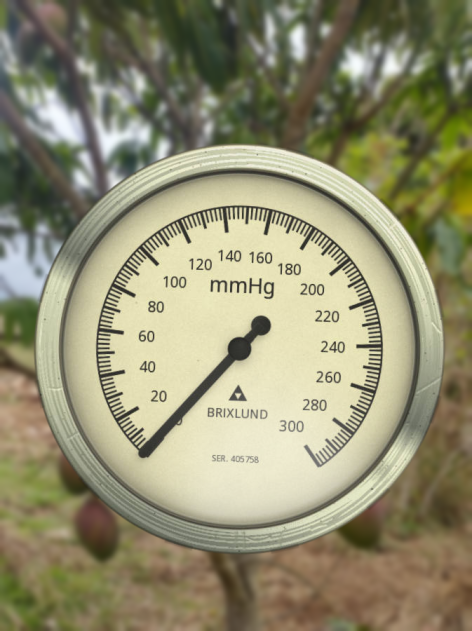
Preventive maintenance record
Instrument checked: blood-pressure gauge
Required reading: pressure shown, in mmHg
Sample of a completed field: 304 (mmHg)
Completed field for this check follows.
2 (mmHg)
